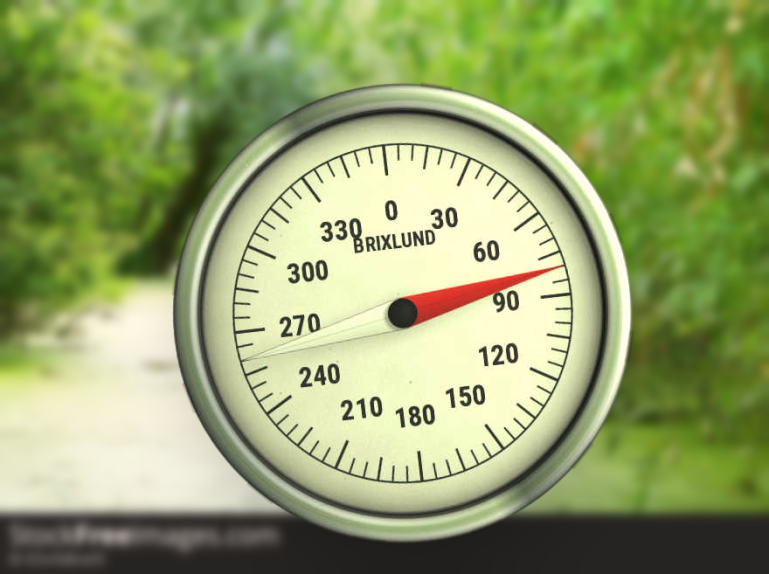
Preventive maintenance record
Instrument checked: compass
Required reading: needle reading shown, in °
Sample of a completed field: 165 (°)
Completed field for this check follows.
80 (°)
